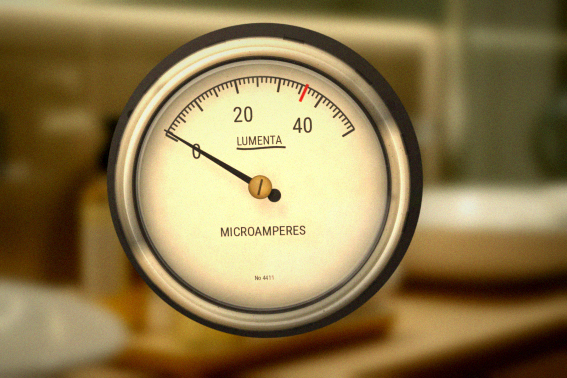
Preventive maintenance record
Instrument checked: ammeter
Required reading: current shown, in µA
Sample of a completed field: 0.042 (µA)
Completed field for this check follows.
1 (µA)
